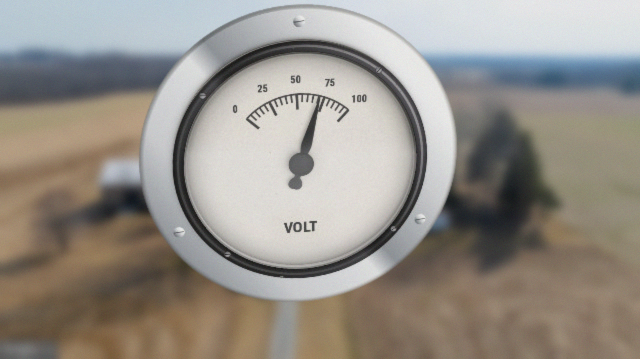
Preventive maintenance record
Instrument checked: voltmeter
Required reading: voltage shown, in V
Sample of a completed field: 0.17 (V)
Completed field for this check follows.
70 (V)
